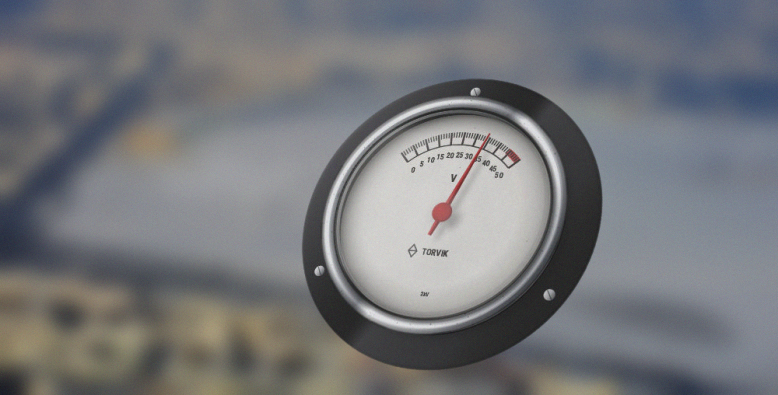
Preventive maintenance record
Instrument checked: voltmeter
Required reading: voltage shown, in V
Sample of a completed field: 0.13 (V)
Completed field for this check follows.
35 (V)
